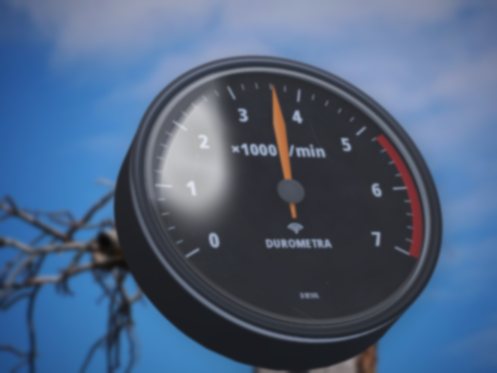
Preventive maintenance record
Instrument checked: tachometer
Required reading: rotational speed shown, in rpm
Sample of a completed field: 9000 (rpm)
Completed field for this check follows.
3600 (rpm)
